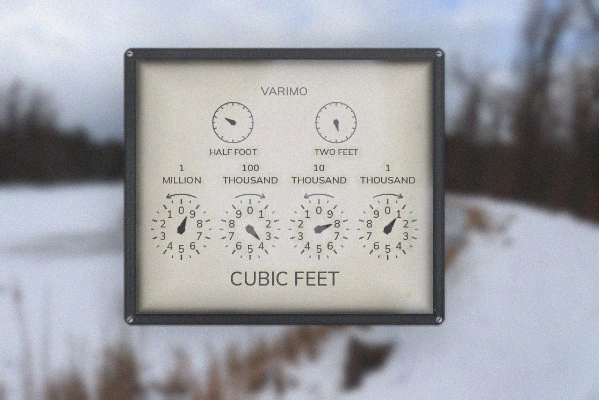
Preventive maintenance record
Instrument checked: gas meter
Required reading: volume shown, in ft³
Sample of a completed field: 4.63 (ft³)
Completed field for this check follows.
938100 (ft³)
